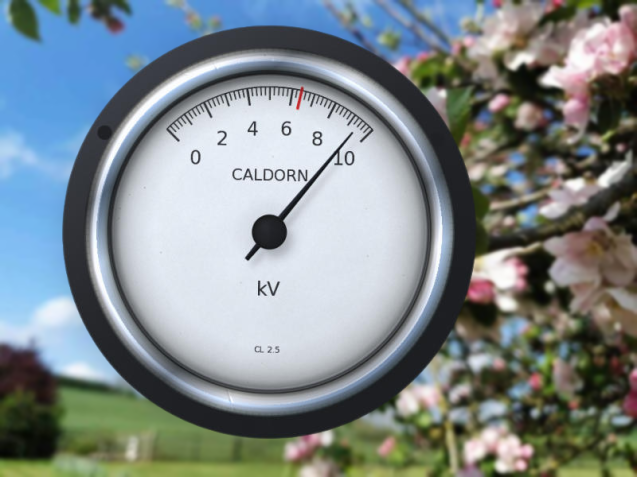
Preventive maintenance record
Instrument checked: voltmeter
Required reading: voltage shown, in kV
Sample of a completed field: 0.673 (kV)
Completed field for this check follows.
9.4 (kV)
